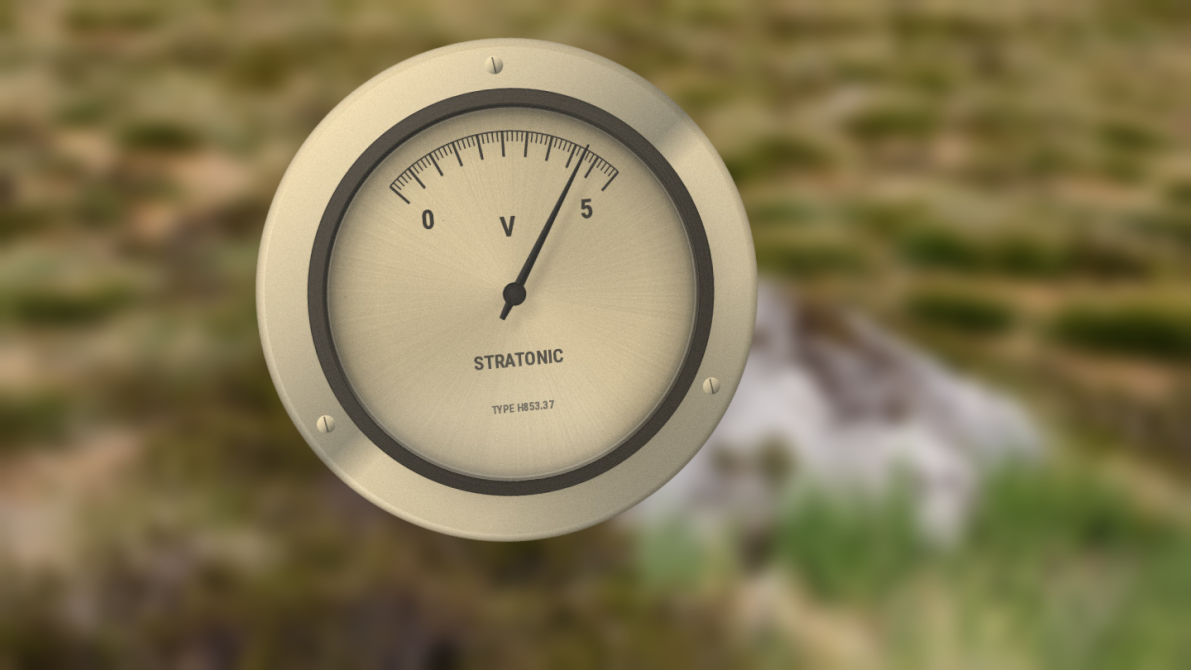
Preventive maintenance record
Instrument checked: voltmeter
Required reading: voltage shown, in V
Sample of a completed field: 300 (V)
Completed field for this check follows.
4.2 (V)
